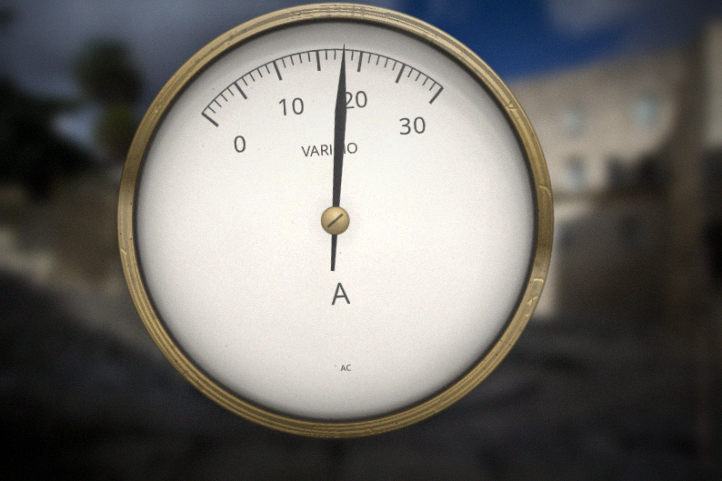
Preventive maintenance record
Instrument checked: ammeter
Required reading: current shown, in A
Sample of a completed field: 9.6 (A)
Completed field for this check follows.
18 (A)
